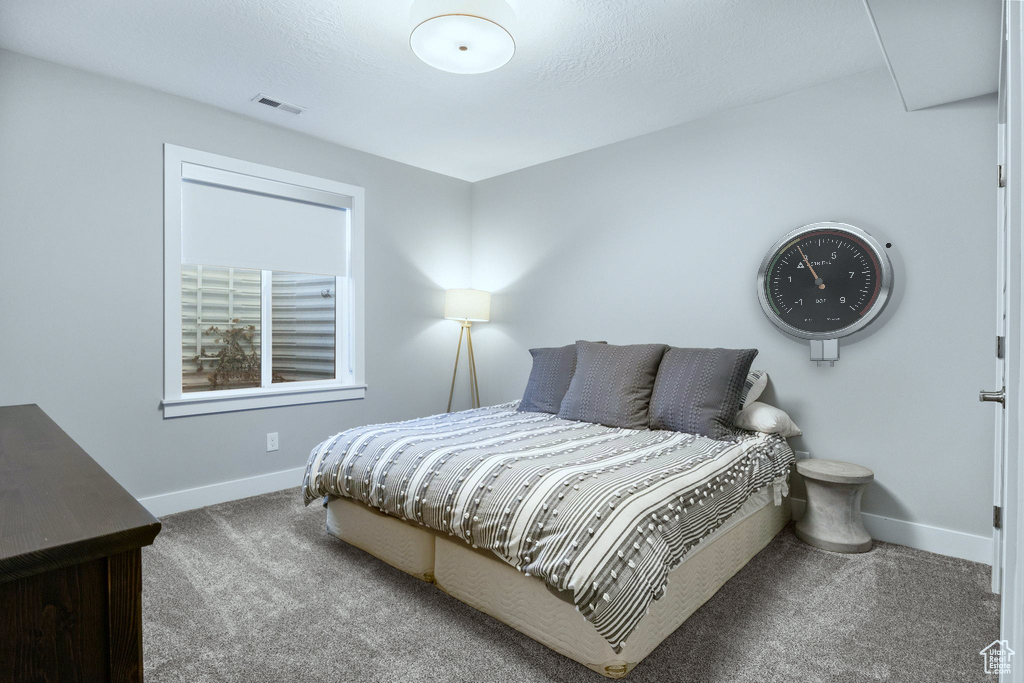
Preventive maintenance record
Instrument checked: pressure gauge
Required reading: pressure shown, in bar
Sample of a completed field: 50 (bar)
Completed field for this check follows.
3 (bar)
